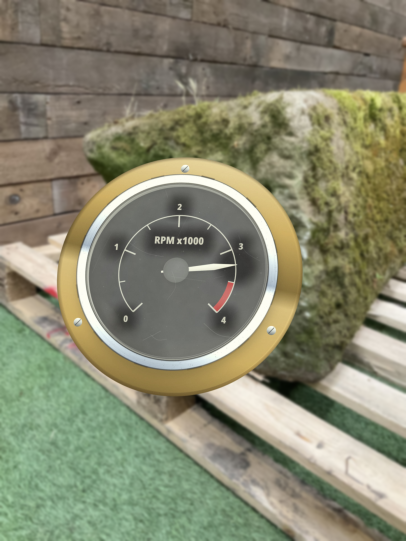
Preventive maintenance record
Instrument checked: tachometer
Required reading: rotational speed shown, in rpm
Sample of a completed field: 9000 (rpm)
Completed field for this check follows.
3250 (rpm)
